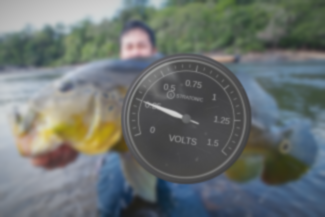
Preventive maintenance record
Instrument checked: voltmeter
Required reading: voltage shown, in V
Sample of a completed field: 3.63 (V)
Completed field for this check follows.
0.25 (V)
